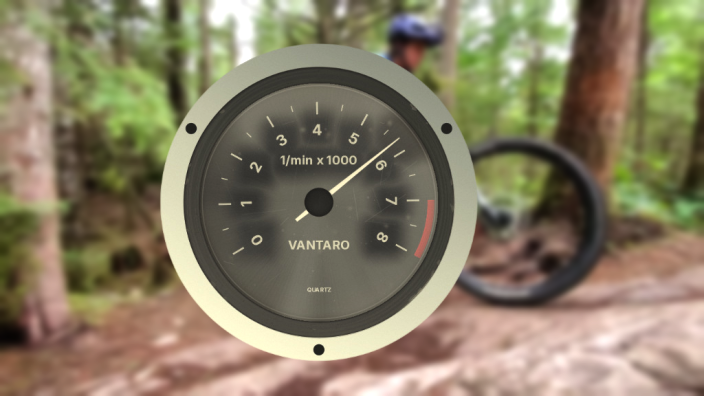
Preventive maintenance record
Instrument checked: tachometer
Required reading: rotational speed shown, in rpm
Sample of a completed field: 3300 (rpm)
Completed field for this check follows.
5750 (rpm)
